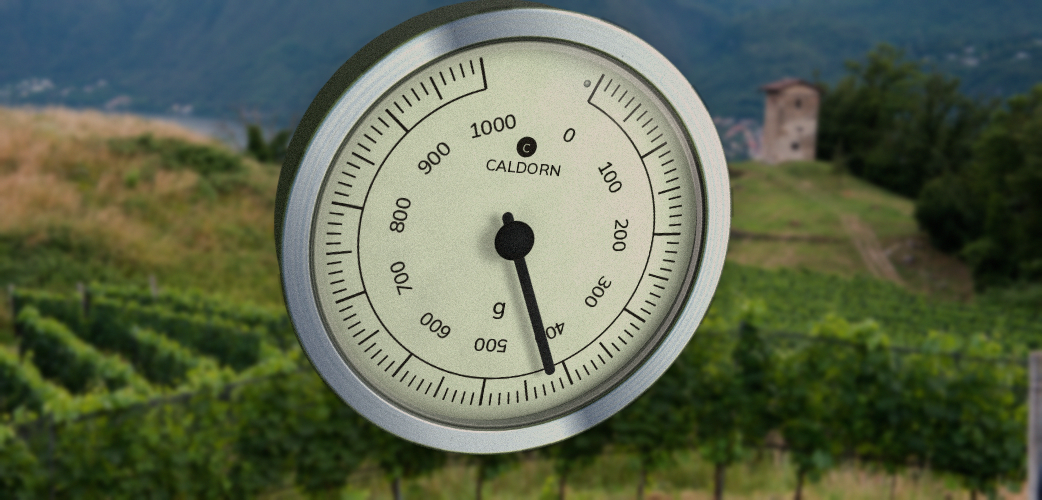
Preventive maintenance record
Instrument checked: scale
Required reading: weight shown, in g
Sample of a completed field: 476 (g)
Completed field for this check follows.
420 (g)
